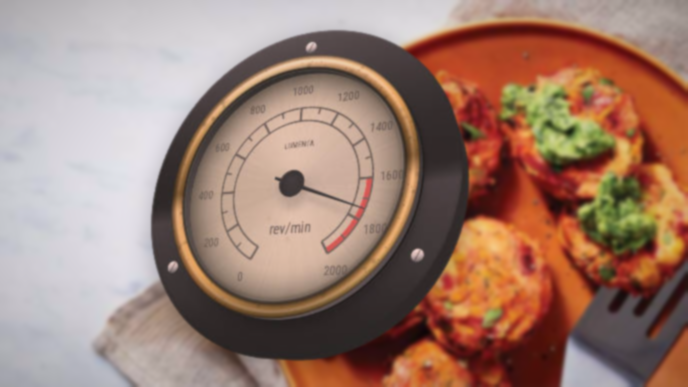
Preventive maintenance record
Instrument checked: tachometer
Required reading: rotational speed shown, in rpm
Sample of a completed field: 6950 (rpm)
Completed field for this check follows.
1750 (rpm)
